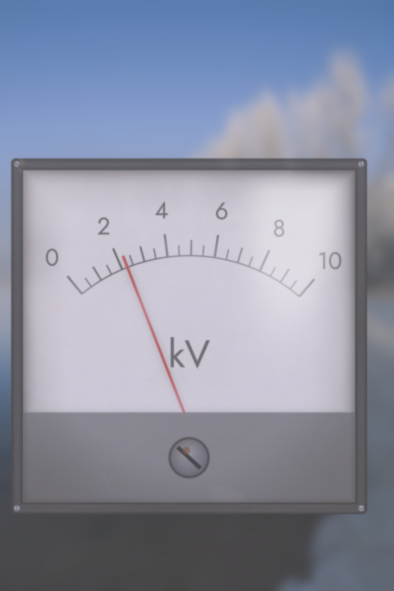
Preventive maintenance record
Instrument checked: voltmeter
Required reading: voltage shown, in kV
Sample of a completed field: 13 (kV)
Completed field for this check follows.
2.25 (kV)
